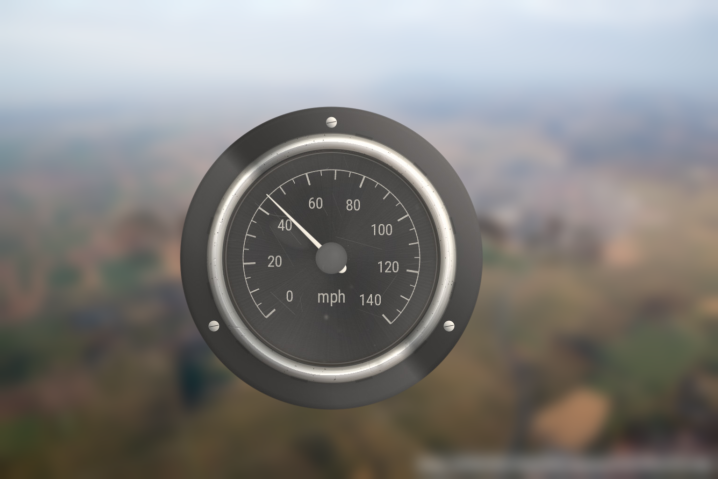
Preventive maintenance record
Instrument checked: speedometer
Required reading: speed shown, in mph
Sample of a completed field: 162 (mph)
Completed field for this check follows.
45 (mph)
